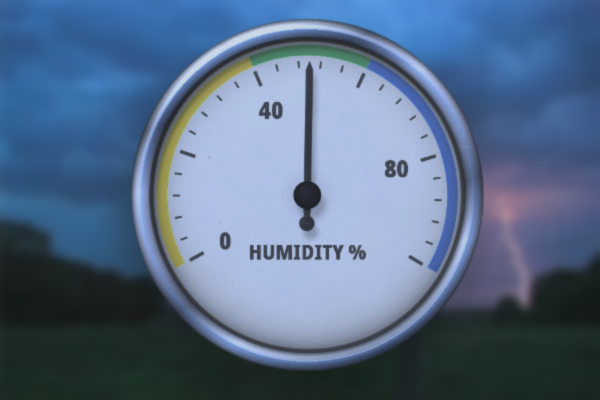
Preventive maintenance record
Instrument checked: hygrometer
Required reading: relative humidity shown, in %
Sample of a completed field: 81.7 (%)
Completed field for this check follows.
50 (%)
